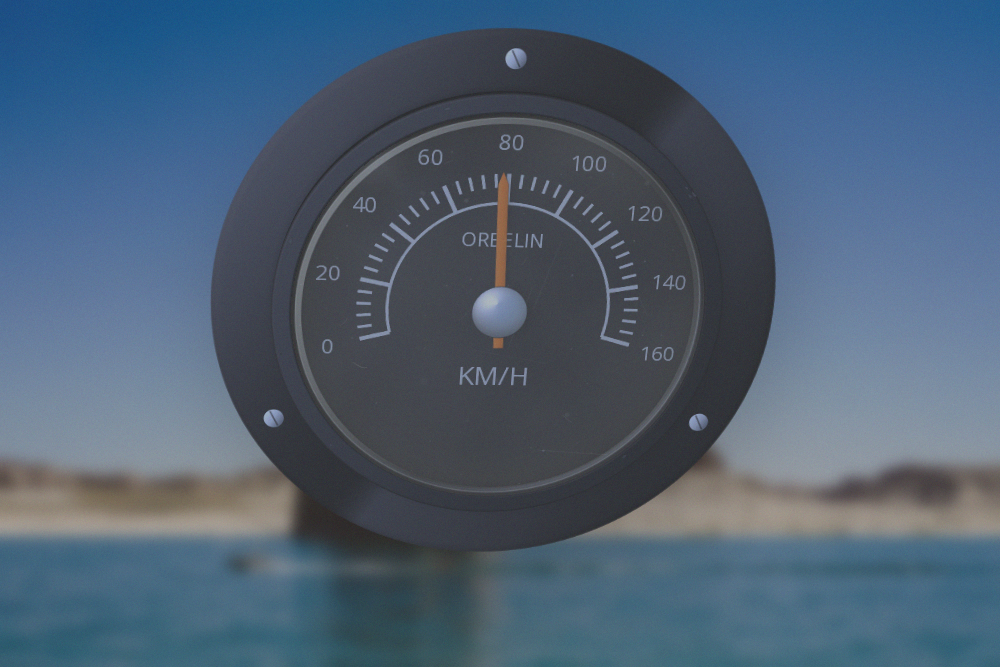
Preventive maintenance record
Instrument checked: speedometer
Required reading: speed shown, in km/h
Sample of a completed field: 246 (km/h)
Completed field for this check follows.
78 (km/h)
